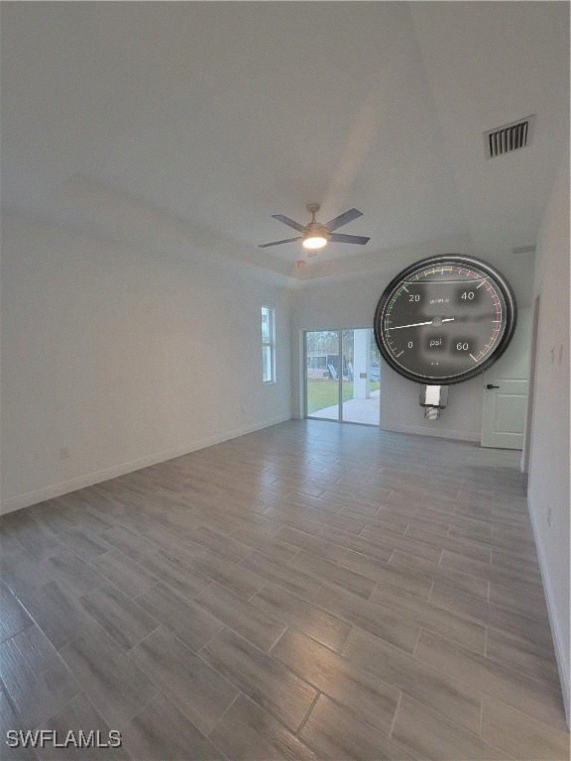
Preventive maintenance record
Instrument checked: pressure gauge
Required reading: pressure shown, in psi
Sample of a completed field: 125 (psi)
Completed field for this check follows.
8 (psi)
